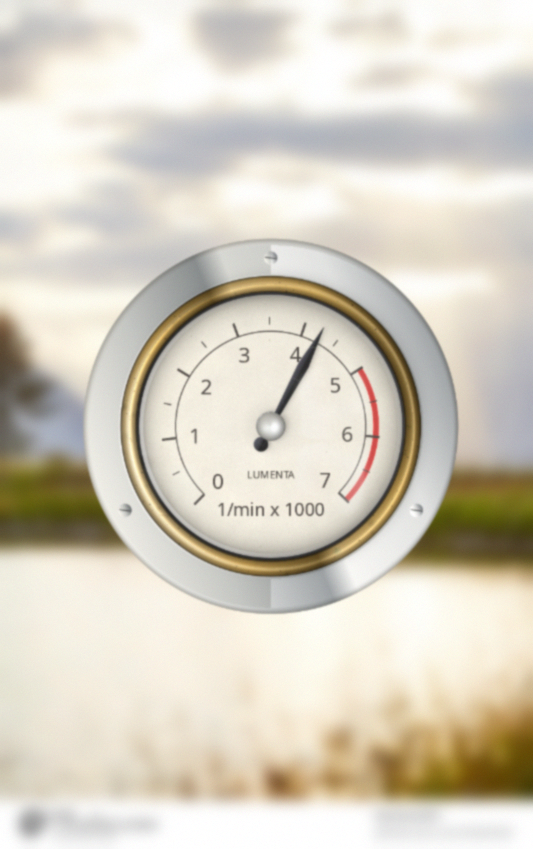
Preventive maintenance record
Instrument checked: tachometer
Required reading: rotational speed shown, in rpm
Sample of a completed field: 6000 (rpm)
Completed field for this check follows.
4250 (rpm)
